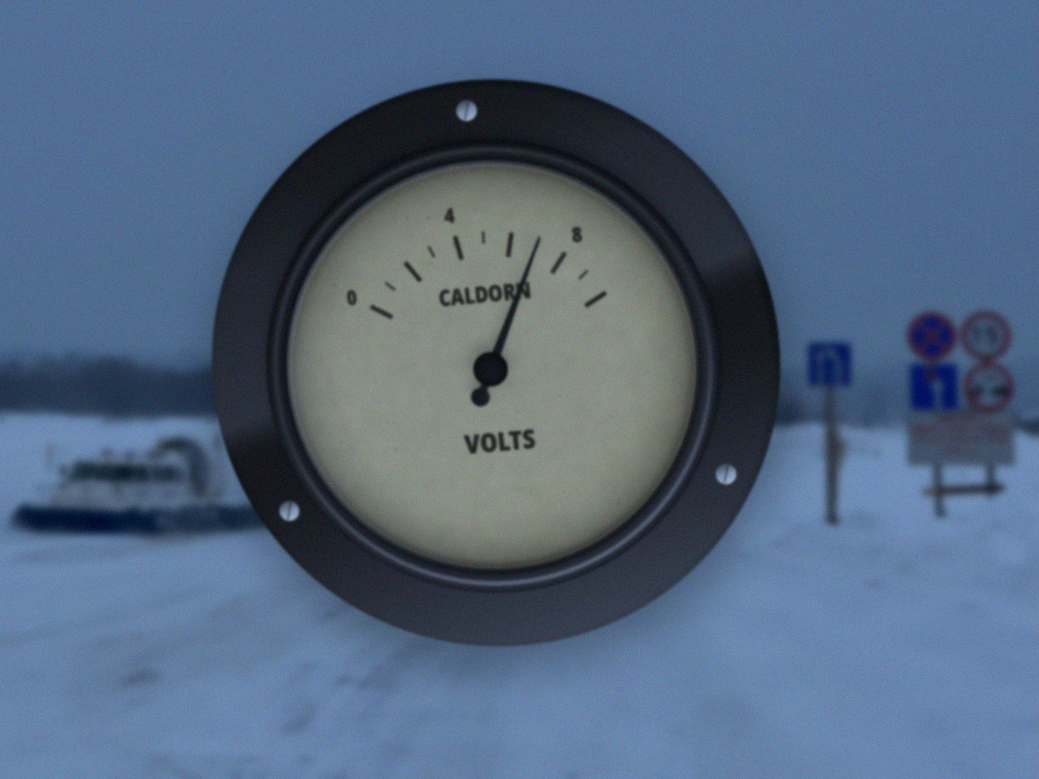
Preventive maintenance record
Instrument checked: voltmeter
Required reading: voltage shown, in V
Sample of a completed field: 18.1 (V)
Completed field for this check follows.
7 (V)
